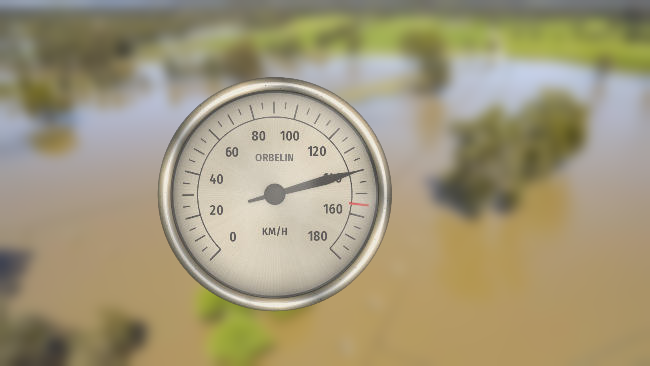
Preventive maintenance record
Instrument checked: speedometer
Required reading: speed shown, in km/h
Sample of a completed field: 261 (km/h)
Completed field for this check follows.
140 (km/h)
